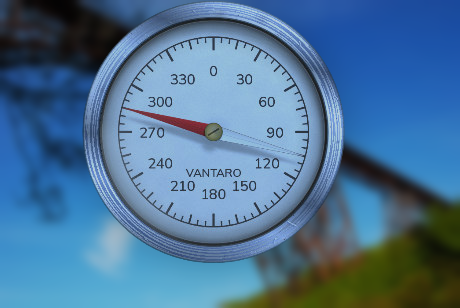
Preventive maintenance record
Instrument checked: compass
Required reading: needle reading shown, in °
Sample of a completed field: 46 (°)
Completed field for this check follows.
285 (°)
